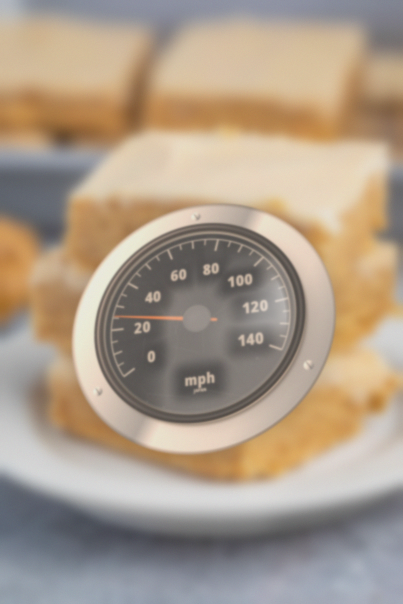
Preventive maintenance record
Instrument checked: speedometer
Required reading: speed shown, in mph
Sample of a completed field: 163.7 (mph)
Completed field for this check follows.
25 (mph)
